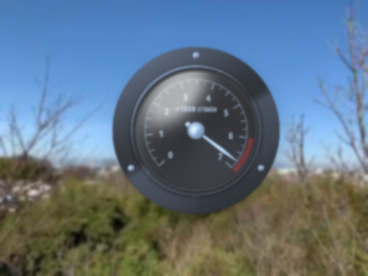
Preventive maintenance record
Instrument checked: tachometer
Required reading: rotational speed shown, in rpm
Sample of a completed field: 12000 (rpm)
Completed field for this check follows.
6750 (rpm)
